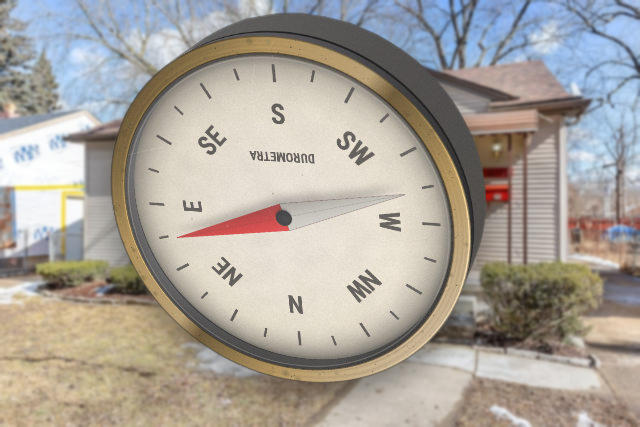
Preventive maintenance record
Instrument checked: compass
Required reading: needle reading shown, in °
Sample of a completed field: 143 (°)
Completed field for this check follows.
75 (°)
